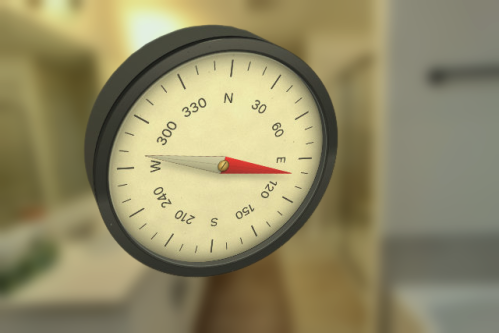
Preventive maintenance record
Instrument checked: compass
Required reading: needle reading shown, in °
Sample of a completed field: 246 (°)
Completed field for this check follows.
100 (°)
